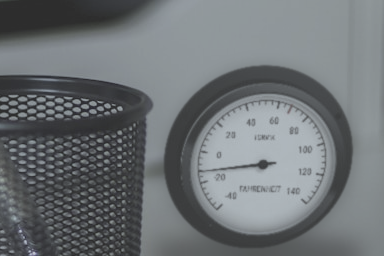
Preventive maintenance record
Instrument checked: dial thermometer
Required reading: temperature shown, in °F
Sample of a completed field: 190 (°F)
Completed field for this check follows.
-12 (°F)
